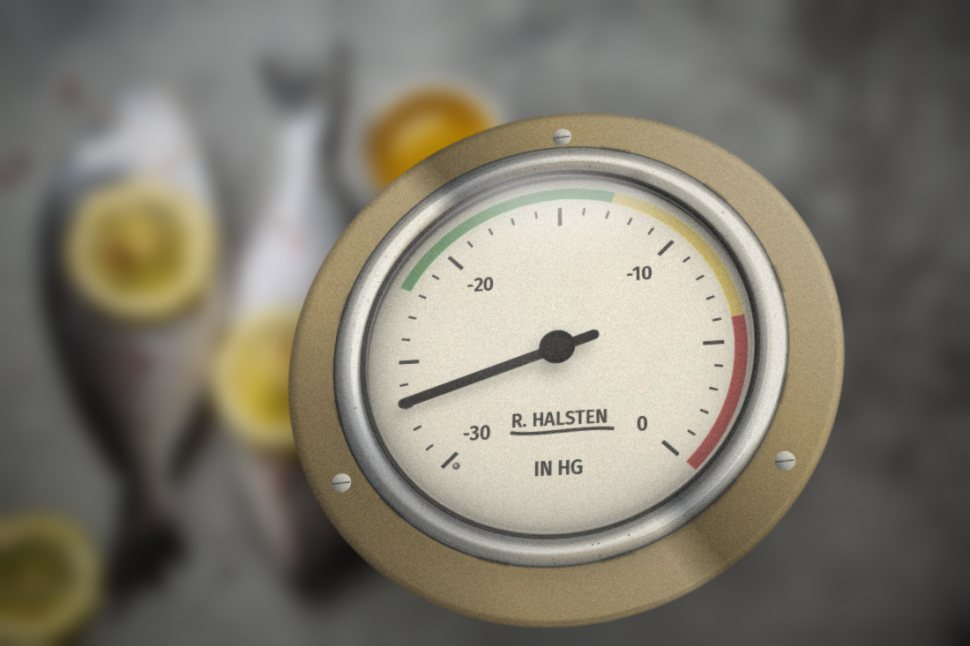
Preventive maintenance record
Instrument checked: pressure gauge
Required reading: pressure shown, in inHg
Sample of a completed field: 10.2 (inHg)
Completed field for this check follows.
-27 (inHg)
